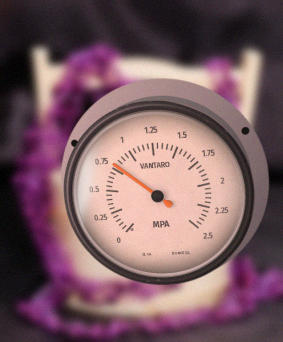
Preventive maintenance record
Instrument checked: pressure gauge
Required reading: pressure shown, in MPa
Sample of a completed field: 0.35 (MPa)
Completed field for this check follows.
0.8 (MPa)
